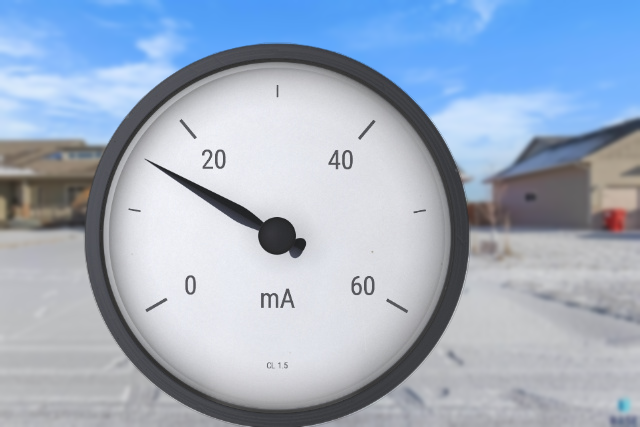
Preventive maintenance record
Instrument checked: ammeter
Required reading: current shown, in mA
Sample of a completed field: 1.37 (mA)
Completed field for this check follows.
15 (mA)
